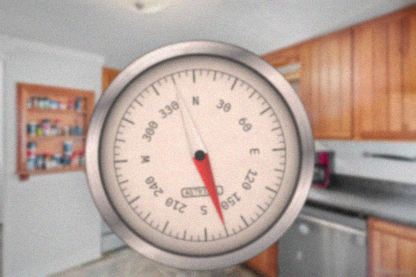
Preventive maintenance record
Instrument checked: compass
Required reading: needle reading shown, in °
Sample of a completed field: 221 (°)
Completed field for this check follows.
165 (°)
